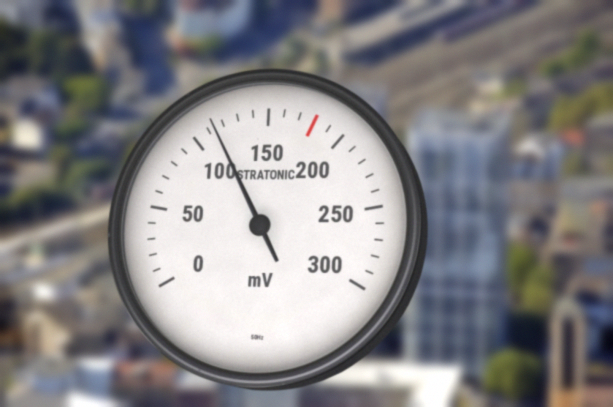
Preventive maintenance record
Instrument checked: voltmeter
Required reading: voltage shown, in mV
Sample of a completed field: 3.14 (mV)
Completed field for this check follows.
115 (mV)
